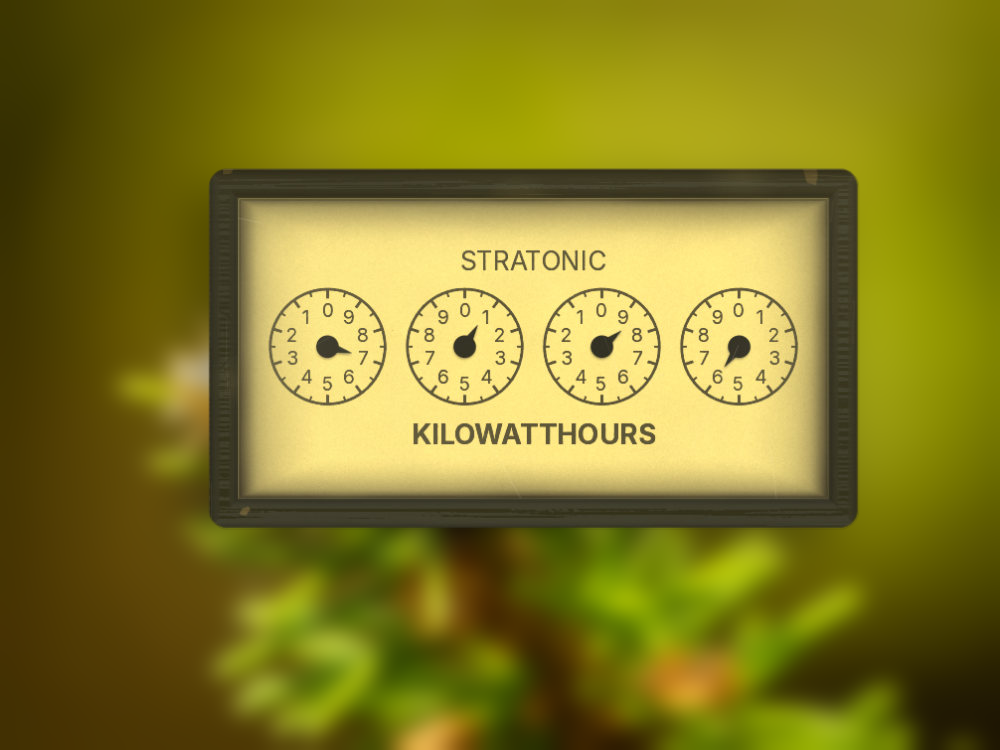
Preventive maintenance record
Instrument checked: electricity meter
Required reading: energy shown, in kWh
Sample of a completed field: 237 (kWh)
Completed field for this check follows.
7086 (kWh)
